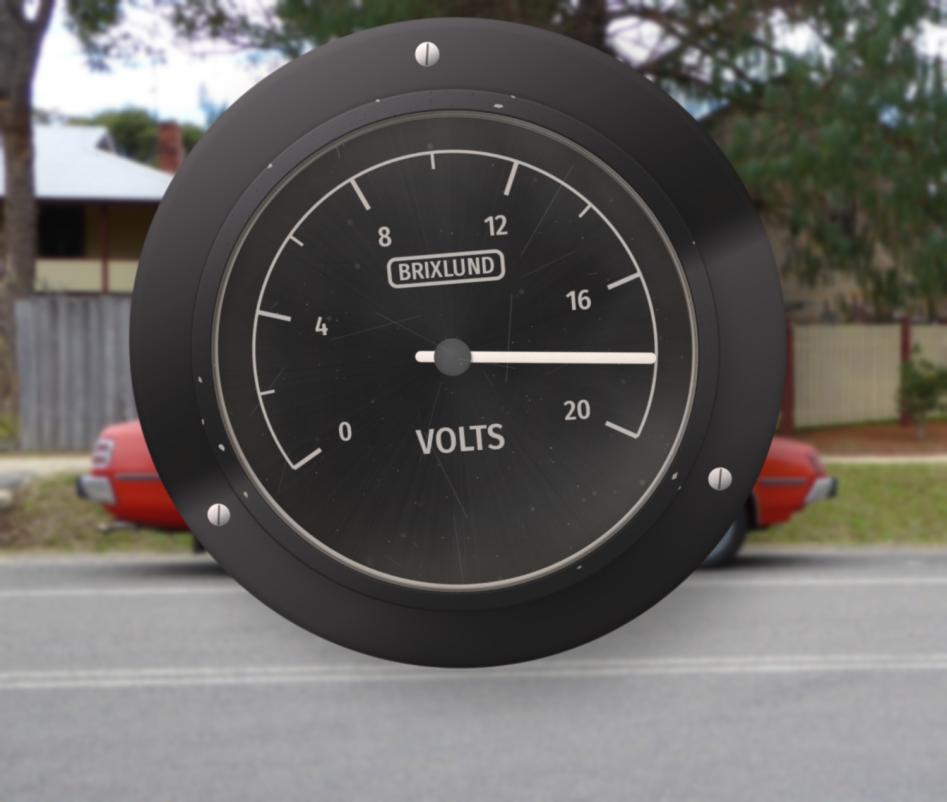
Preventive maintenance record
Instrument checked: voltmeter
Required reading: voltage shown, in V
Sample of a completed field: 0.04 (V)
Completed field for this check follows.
18 (V)
